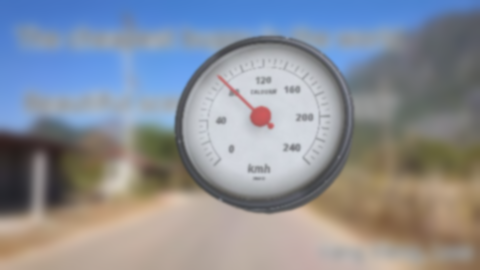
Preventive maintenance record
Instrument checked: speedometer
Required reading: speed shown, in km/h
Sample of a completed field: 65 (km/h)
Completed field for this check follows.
80 (km/h)
